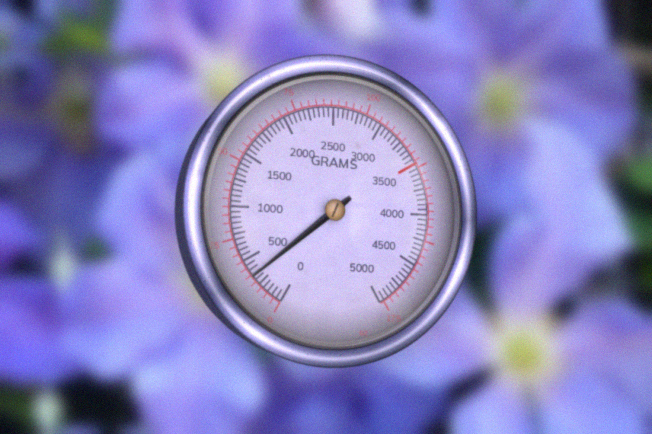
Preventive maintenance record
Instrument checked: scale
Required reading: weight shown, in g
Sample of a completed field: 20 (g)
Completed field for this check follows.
350 (g)
